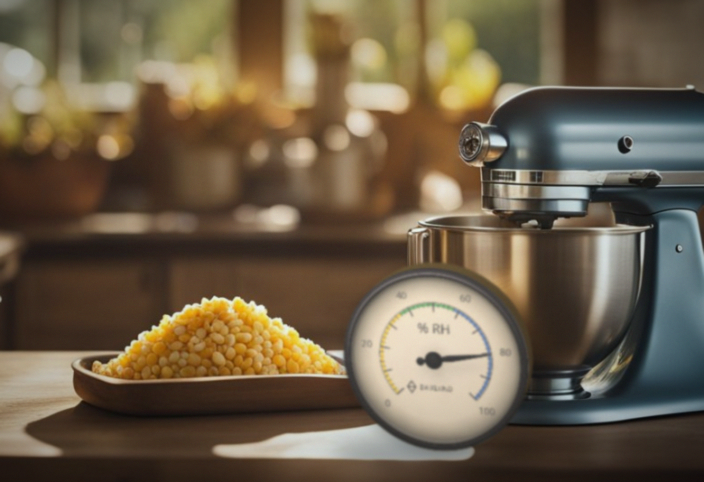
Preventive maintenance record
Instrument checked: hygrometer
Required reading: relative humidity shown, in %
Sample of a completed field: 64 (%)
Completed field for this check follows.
80 (%)
